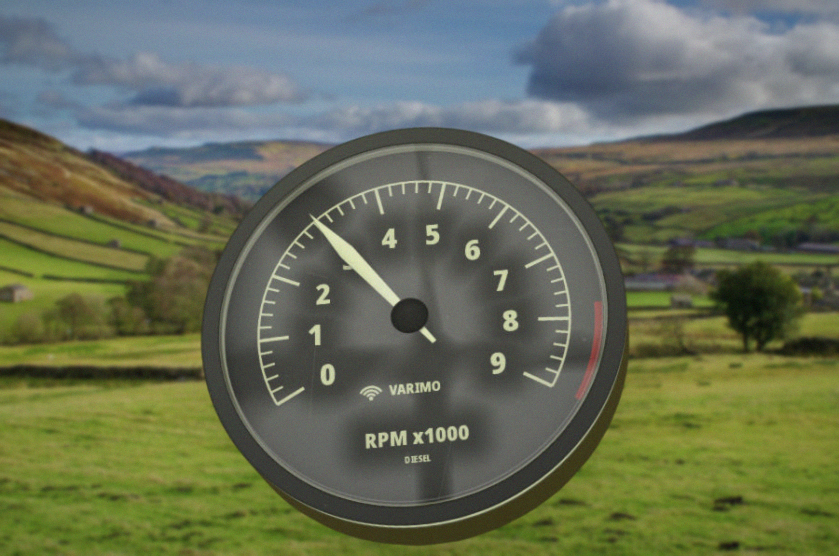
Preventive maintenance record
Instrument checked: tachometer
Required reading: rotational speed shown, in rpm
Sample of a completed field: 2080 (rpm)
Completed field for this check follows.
3000 (rpm)
